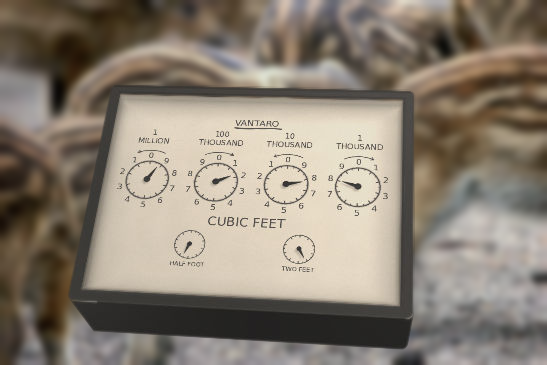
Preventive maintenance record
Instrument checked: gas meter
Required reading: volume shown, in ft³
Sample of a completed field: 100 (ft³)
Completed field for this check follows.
917800 (ft³)
